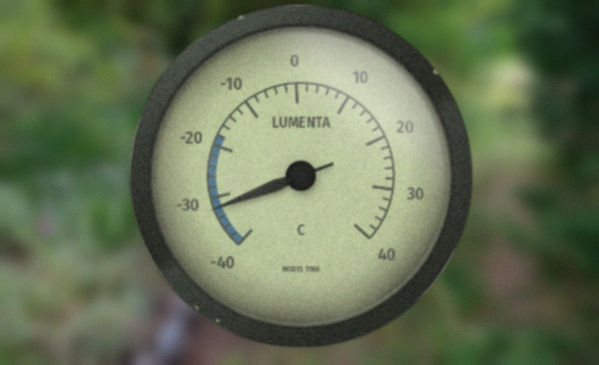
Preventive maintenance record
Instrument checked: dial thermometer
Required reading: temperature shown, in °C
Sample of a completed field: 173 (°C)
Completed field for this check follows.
-32 (°C)
